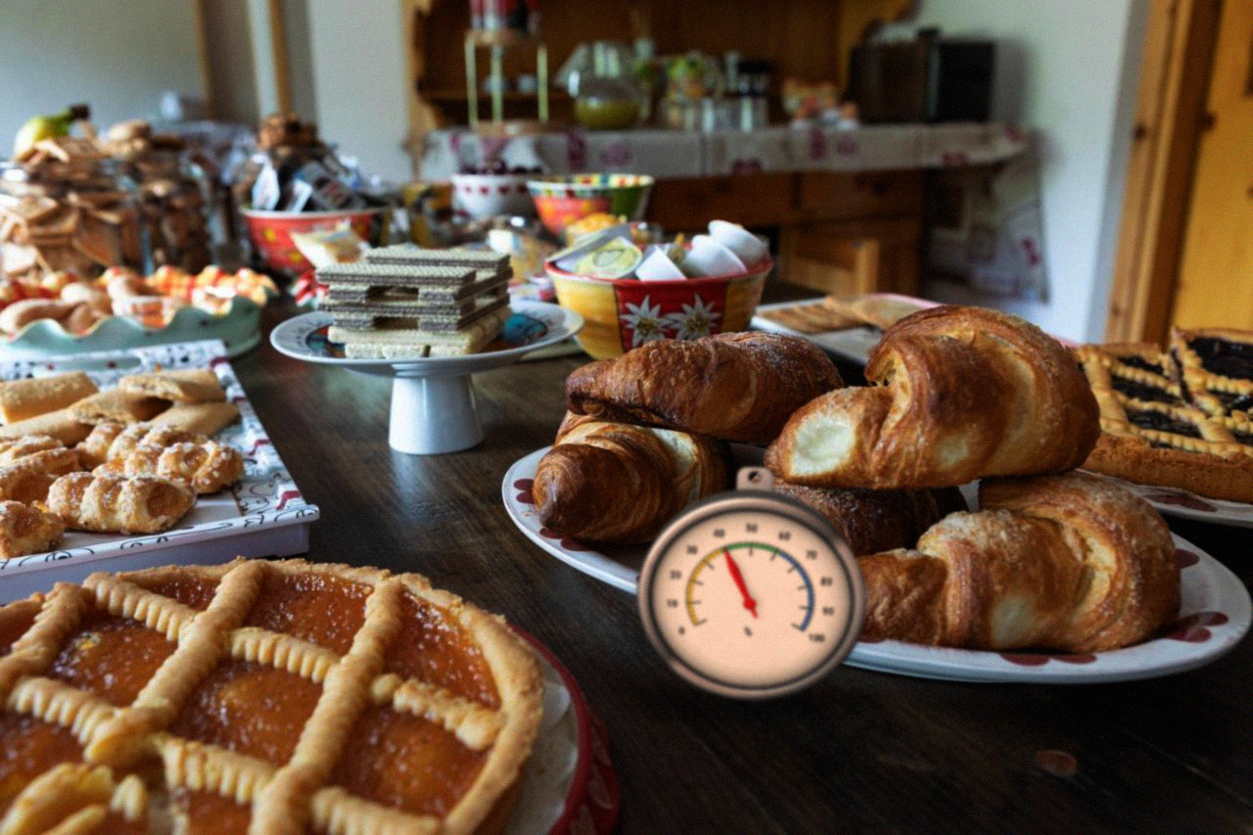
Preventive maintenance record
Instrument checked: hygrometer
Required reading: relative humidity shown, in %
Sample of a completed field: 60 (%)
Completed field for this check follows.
40 (%)
